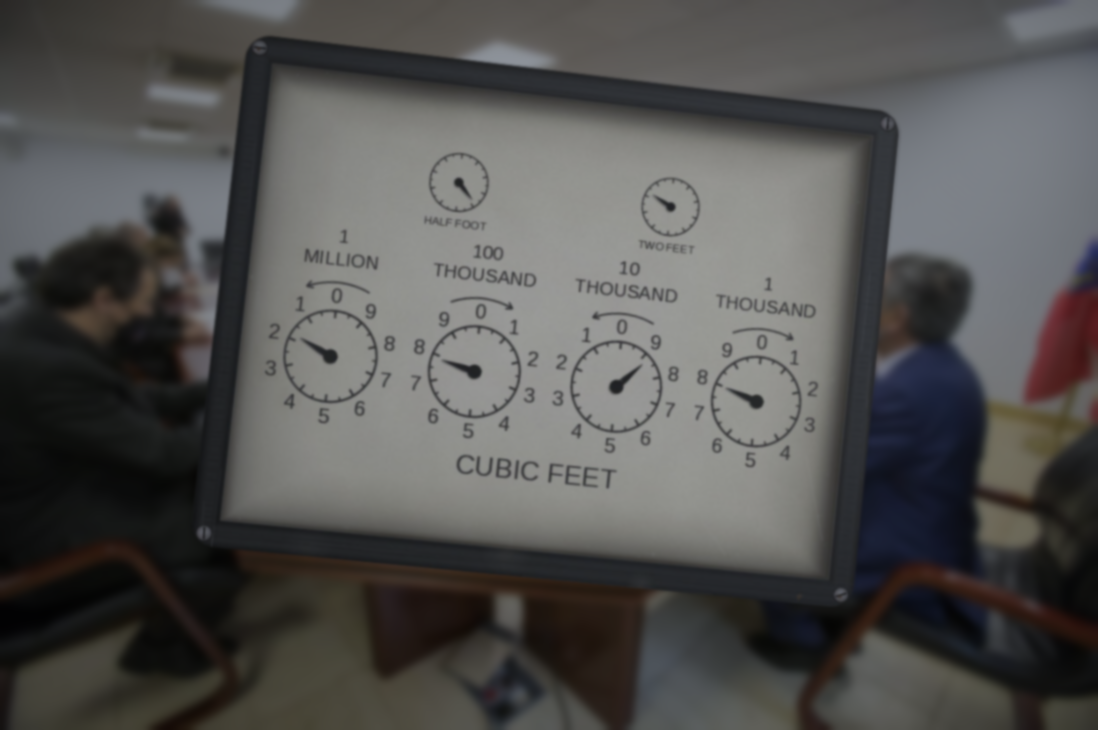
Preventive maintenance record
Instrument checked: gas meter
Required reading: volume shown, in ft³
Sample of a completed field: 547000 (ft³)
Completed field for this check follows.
178800 (ft³)
